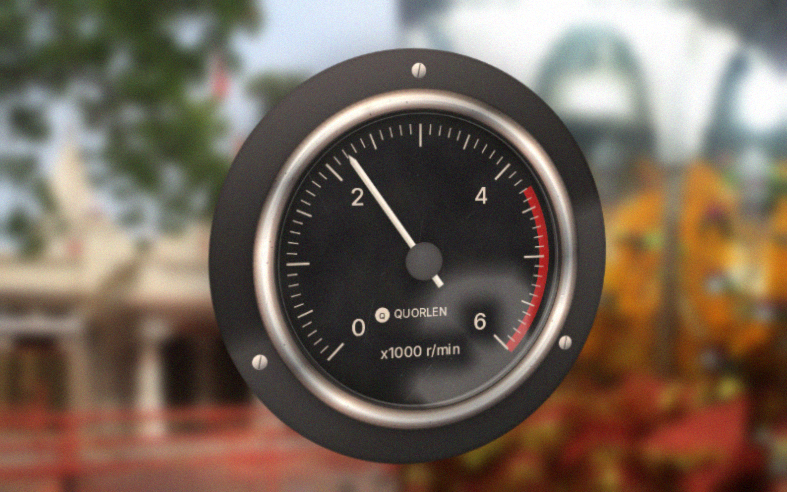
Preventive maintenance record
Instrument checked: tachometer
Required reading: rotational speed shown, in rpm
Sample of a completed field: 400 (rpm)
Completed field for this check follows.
2200 (rpm)
